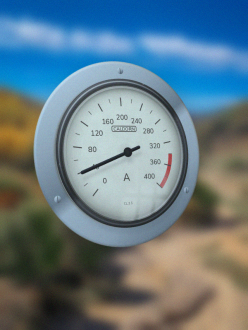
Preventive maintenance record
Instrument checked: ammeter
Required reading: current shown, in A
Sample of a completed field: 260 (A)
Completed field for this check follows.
40 (A)
